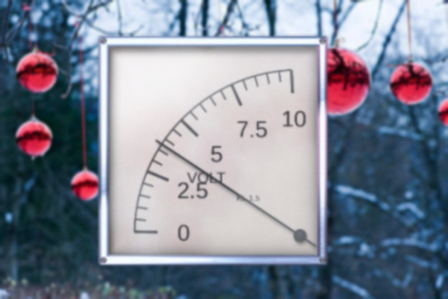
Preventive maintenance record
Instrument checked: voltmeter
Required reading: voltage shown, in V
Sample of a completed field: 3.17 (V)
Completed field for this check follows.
3.75 (V)
